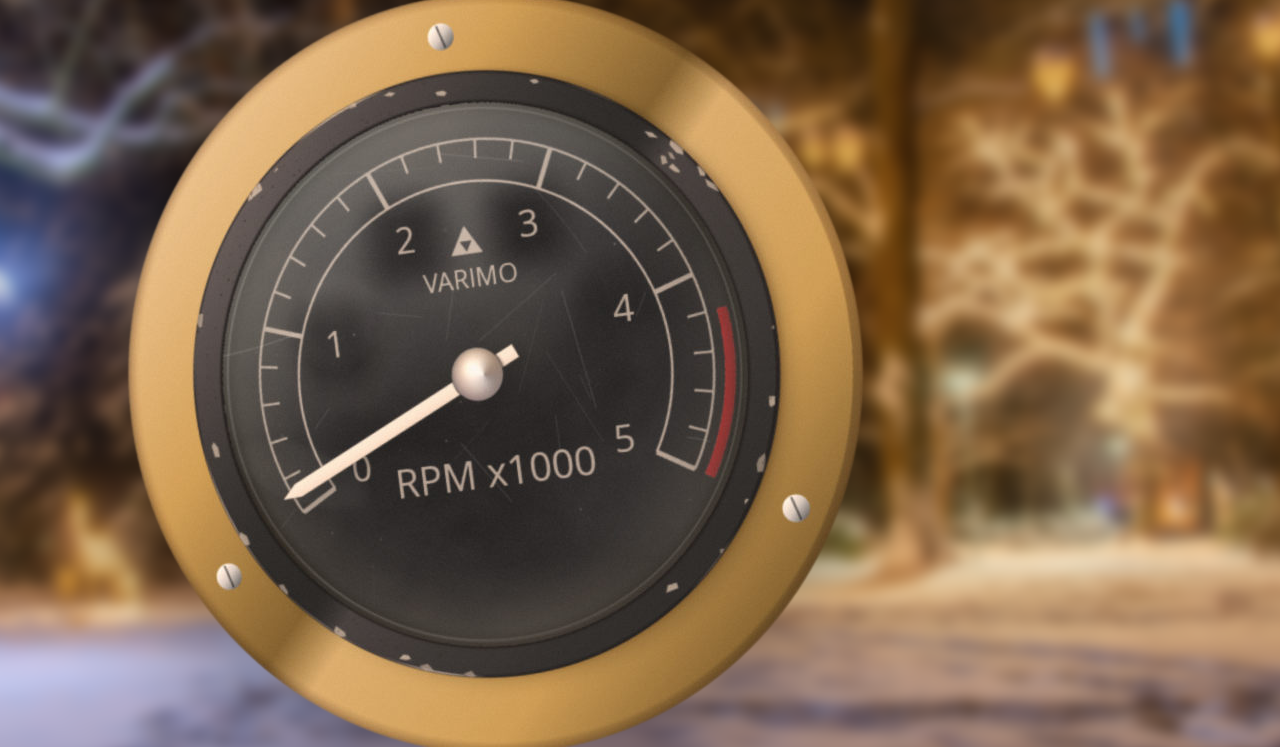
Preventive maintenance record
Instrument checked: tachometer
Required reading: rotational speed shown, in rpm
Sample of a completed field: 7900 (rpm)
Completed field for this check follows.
100 (rpm)
